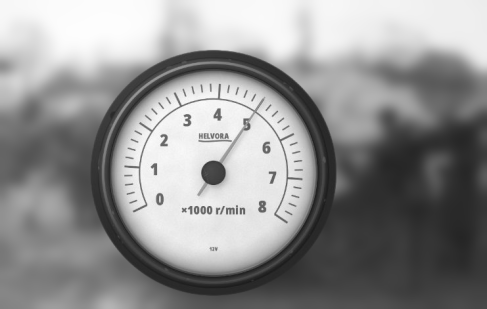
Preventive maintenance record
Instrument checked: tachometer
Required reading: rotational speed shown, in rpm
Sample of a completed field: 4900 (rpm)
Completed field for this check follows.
5000 (rpm)
